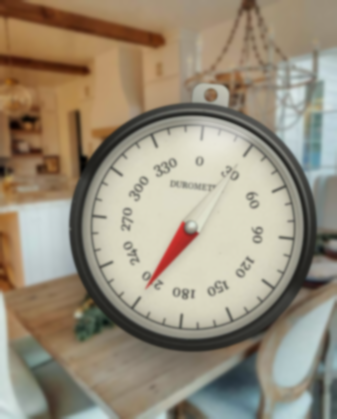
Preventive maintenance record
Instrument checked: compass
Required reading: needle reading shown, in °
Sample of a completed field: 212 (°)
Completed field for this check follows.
210 (°)
